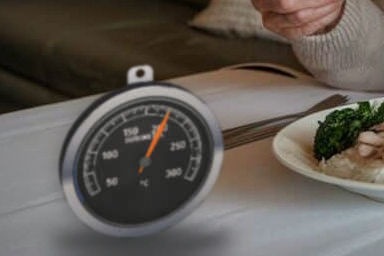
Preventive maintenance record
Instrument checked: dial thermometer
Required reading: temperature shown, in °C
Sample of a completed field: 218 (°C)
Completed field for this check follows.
200 (°C)
